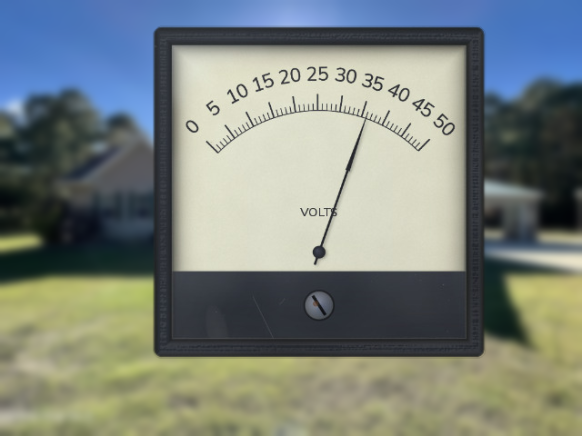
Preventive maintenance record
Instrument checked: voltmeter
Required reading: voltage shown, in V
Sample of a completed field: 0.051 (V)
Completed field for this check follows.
36 (V)
